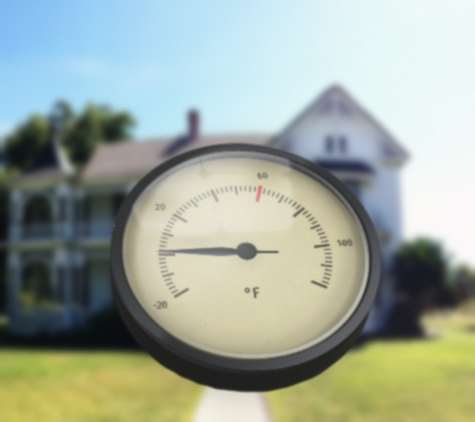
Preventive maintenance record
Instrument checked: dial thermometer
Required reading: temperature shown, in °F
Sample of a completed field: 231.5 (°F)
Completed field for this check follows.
0 (°F)
